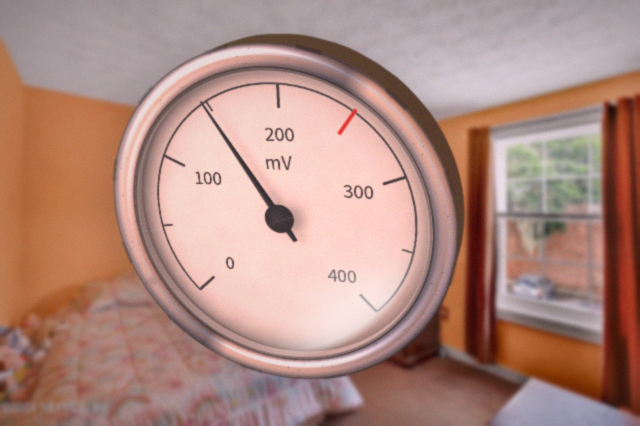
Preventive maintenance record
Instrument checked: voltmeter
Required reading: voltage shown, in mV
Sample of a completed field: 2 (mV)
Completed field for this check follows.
150 (mV)
